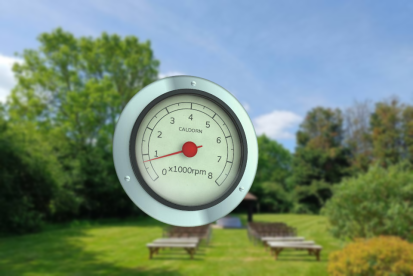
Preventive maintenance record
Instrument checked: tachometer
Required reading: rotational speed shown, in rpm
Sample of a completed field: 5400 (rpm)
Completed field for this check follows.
750 (rpm)
